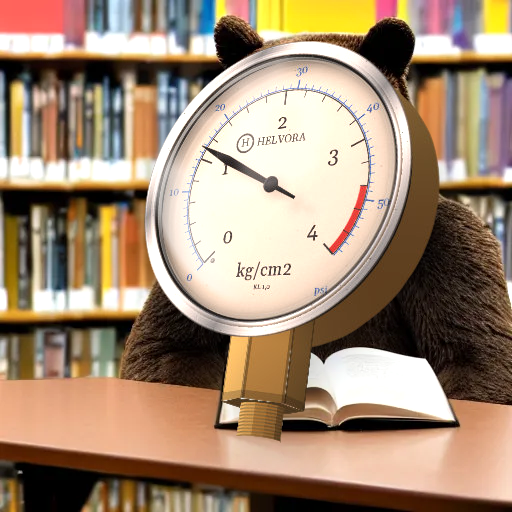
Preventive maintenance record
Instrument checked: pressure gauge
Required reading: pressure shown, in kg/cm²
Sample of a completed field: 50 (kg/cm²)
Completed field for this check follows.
1.1 (kg/cm²)
